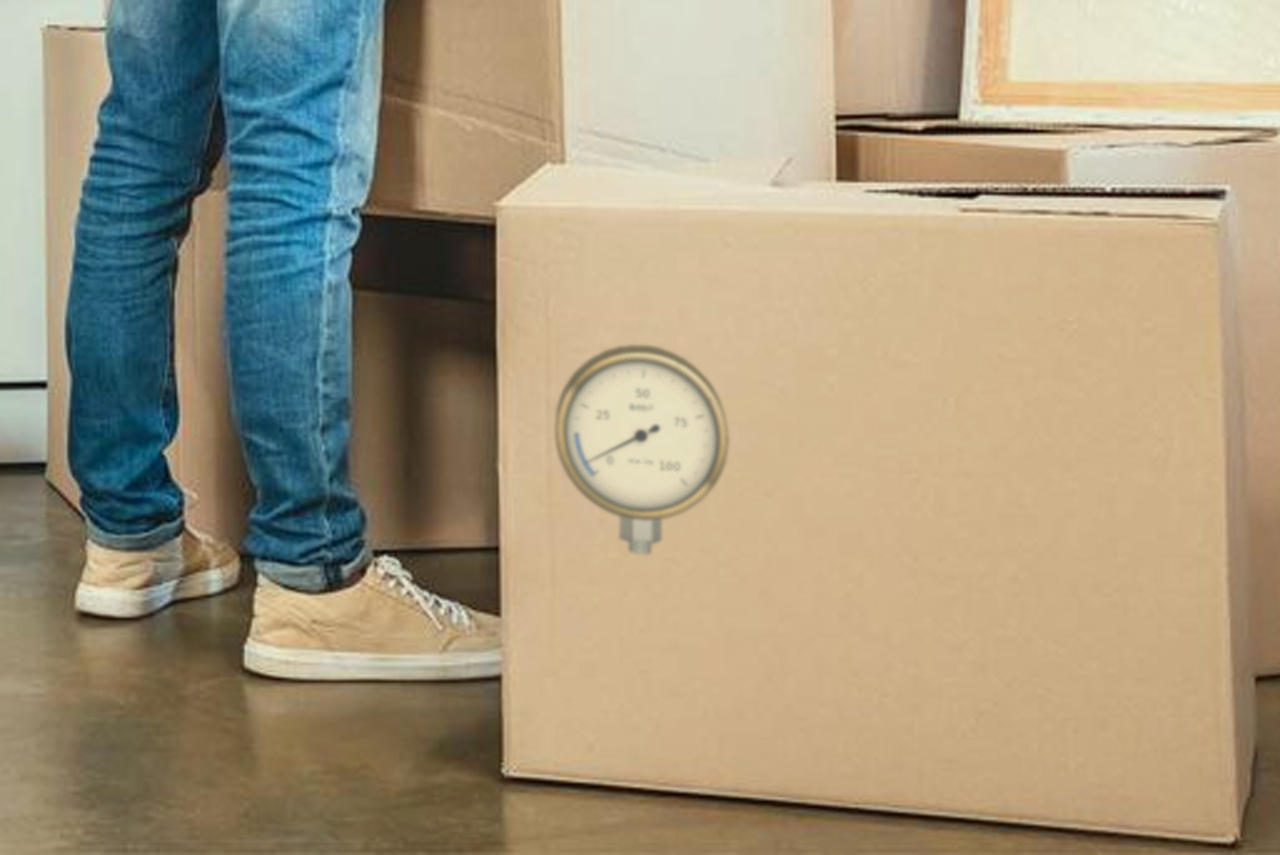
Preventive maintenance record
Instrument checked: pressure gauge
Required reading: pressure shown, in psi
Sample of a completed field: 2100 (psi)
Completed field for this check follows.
5 (psi)
